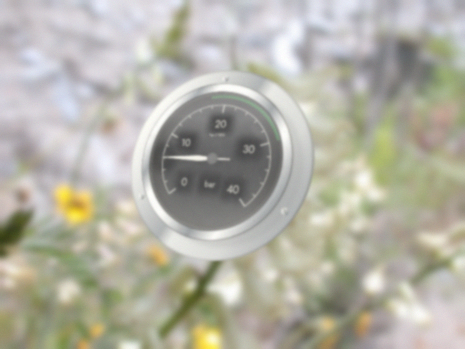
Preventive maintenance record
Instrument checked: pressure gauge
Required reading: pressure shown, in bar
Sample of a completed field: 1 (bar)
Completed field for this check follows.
6 (bar)
